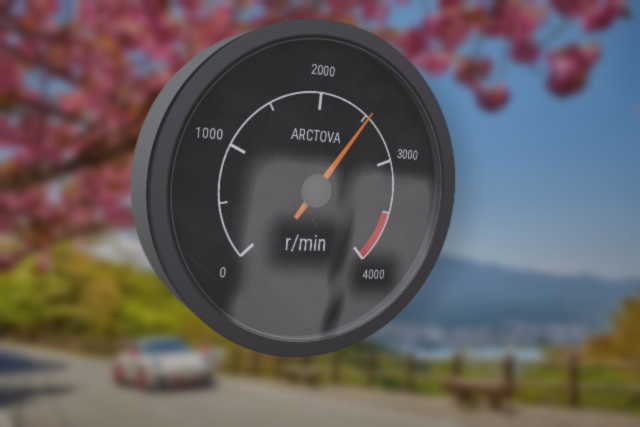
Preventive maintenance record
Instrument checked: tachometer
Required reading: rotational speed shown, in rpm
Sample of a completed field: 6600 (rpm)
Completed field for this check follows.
2500 (rpm)
